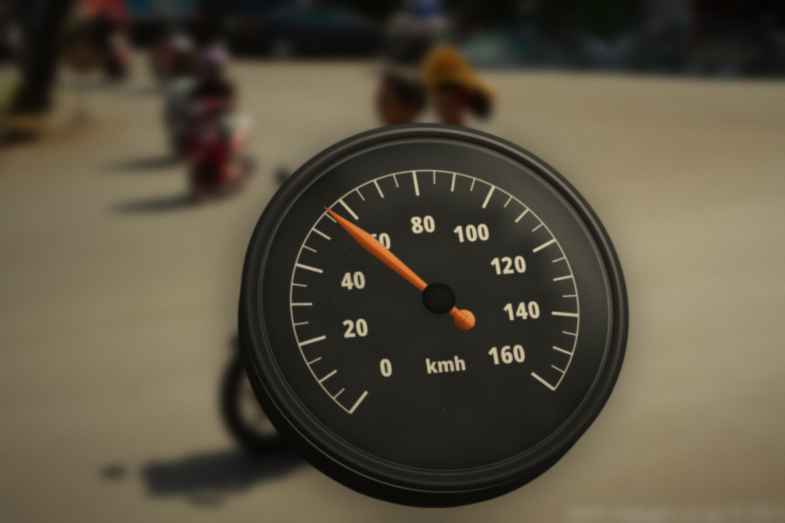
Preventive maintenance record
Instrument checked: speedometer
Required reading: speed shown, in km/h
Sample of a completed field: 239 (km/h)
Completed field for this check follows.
55 (km/h)
